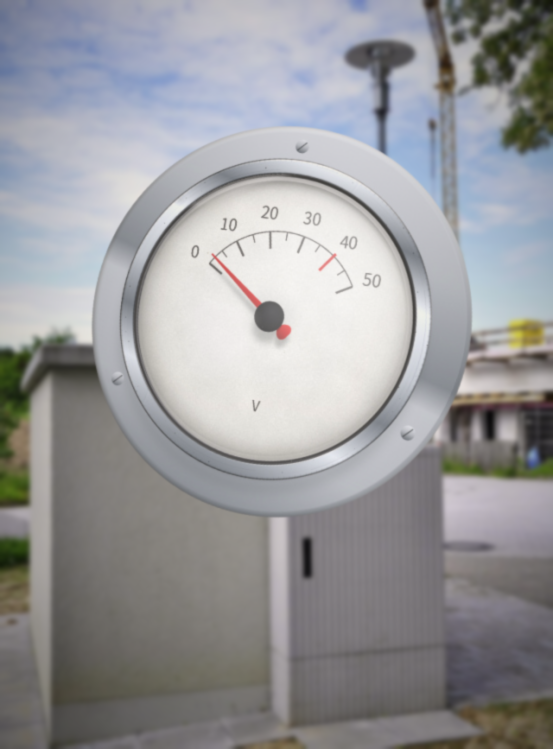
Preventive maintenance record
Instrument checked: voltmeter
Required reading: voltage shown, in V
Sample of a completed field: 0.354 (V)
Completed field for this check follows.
2.5 (V)
